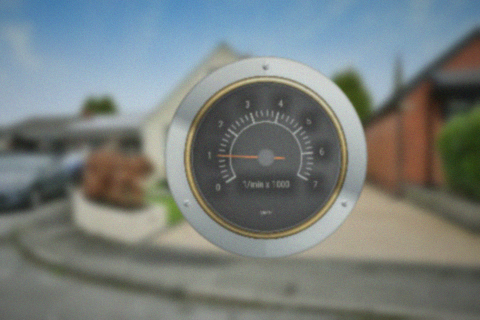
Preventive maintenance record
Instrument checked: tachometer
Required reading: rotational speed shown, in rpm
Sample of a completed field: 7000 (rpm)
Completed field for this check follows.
1000 (rpm)
